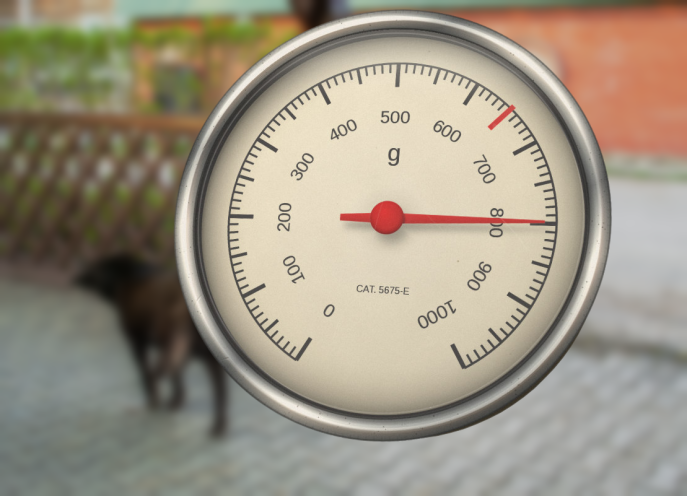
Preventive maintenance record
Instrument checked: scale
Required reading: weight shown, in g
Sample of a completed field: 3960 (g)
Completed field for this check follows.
800 (g)
